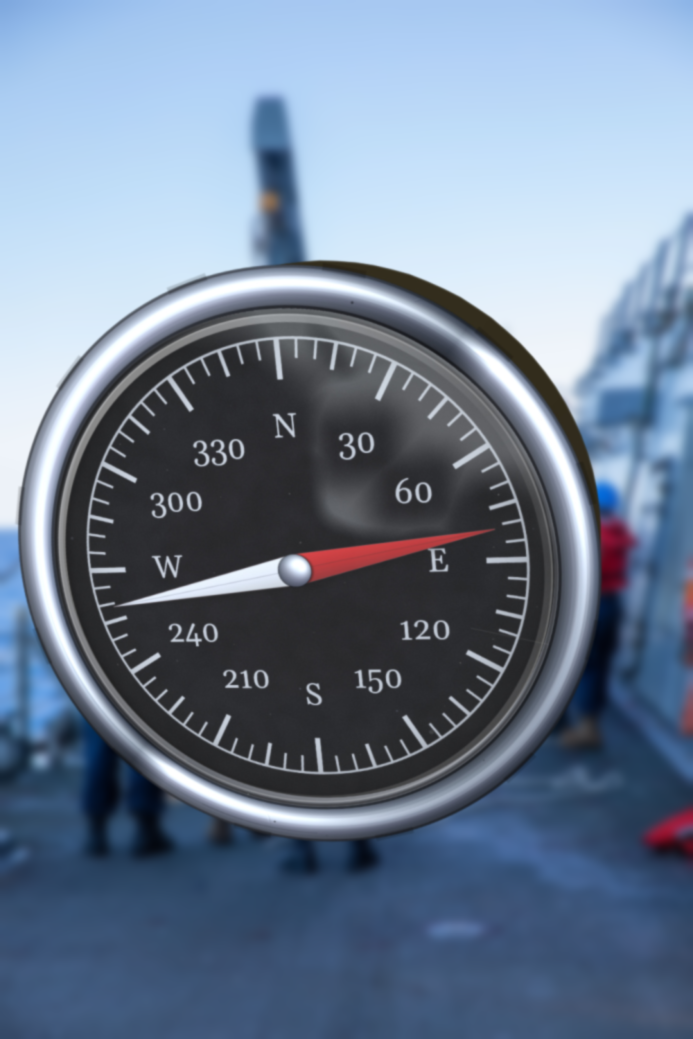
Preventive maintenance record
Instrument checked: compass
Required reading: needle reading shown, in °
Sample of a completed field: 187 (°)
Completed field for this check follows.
80 (°)
